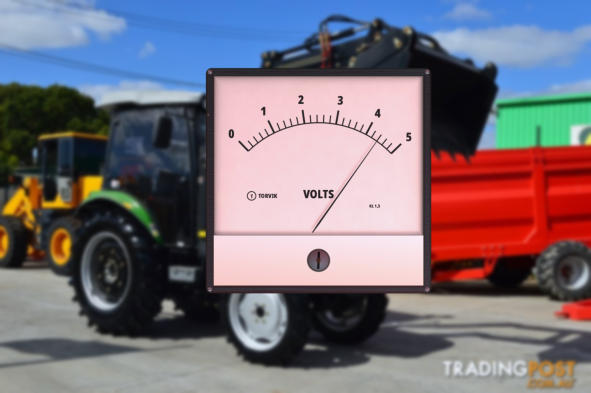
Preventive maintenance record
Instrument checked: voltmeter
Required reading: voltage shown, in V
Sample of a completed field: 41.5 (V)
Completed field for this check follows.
4.4 (V)
